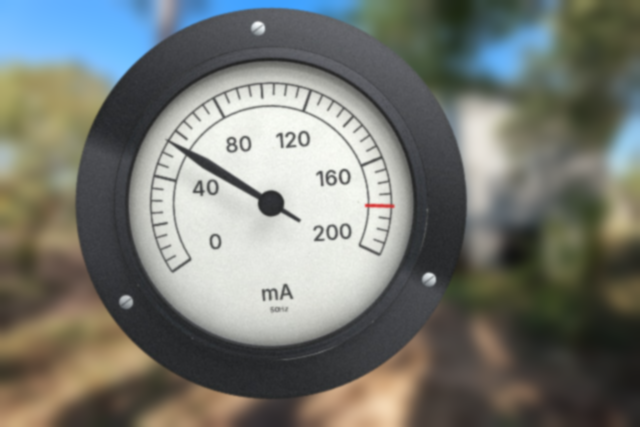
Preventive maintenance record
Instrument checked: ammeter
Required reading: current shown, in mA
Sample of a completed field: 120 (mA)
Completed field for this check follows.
55 (mA)
